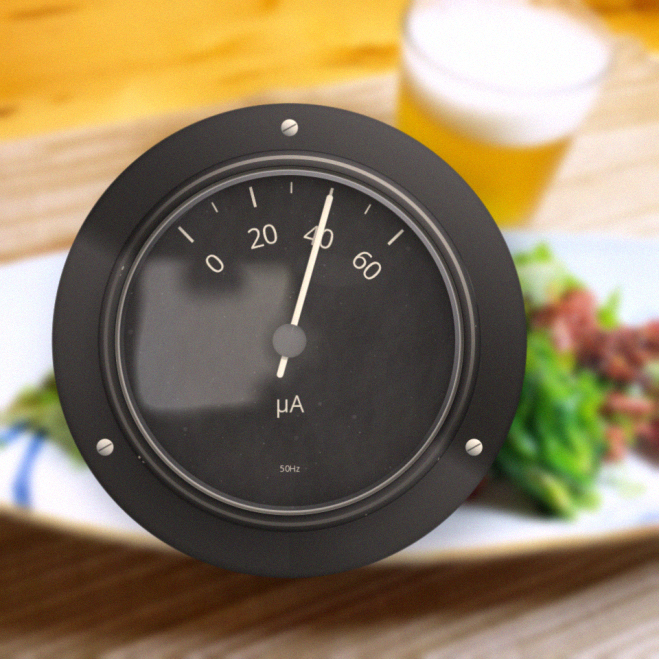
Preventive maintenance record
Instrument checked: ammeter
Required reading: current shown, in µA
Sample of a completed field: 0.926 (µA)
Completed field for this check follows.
40 (µA)
